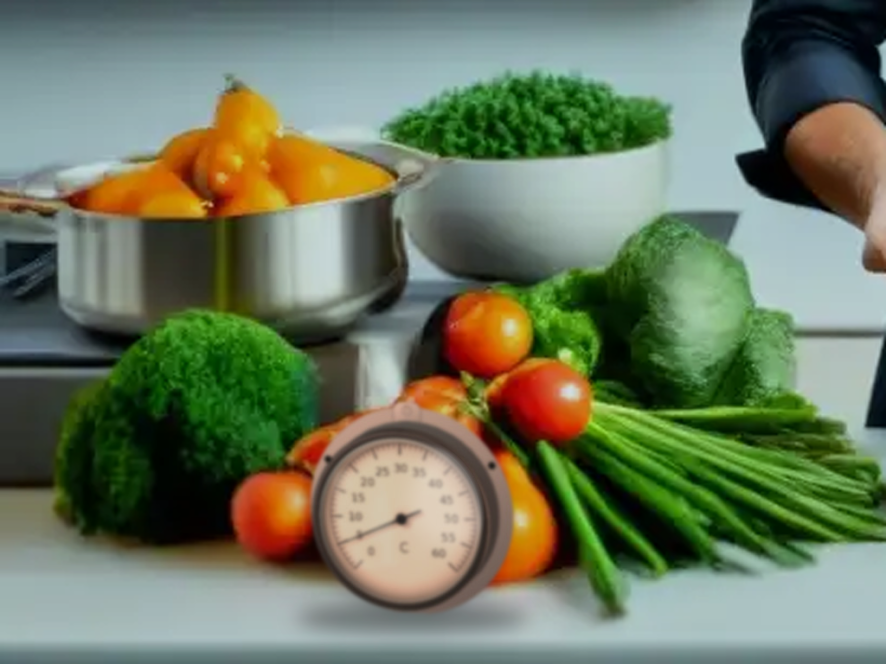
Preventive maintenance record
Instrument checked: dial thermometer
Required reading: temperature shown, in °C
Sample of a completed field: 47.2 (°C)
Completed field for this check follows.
5 (°C)
